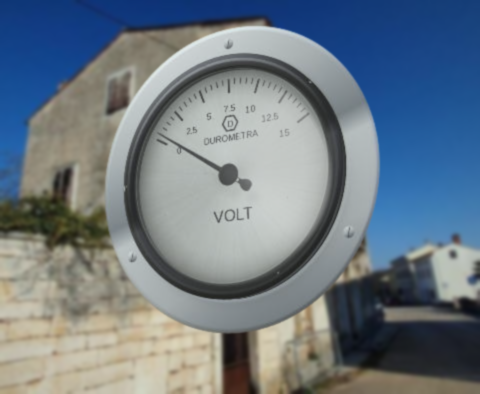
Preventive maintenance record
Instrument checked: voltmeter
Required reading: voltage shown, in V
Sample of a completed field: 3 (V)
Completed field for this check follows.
0.5 (V)
